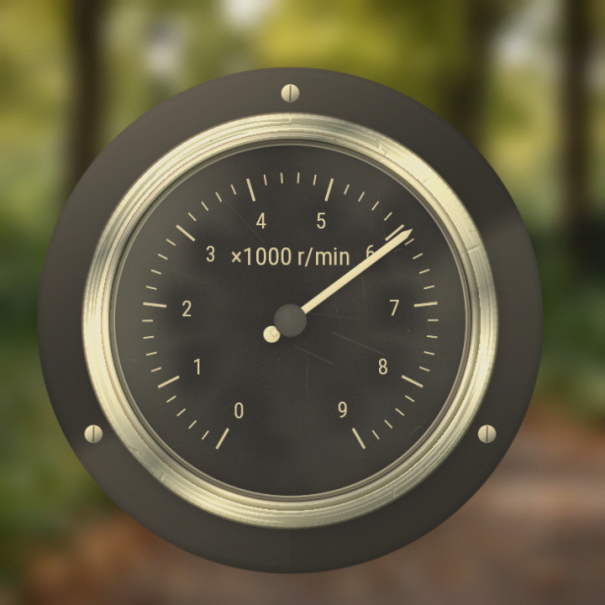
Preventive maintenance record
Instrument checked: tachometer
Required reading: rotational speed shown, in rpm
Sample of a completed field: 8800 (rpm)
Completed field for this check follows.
6100 (rpm)
